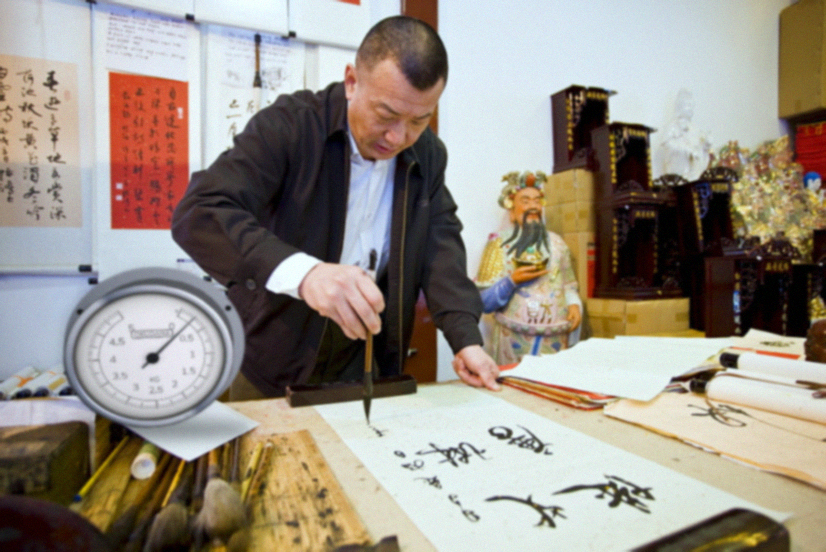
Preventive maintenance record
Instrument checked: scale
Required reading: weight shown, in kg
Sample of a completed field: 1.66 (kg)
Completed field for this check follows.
0.25 (kg)
